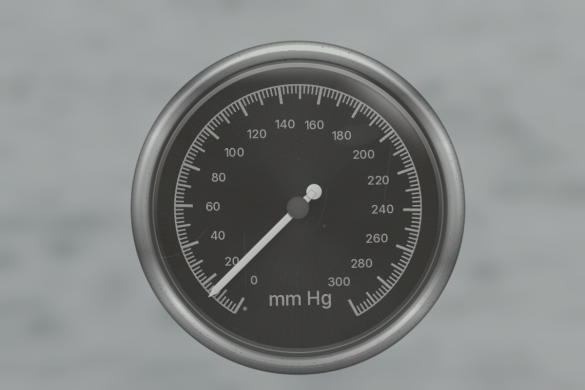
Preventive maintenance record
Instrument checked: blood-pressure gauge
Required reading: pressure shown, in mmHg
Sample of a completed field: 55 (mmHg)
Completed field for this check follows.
14 (mmHg)
